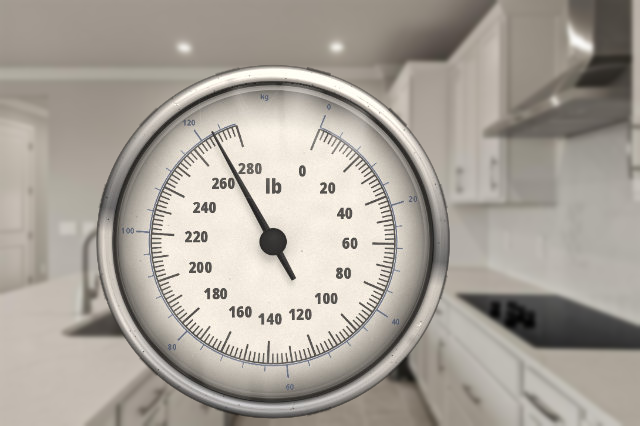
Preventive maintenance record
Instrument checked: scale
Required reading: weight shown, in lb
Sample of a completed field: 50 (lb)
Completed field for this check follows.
270 (lb)
